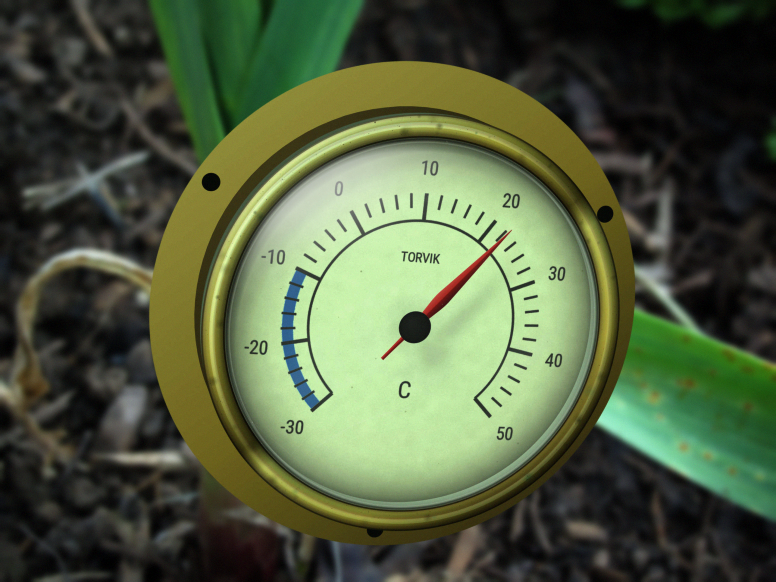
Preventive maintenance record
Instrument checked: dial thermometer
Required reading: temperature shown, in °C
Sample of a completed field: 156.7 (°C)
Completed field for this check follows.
22 (°C)
